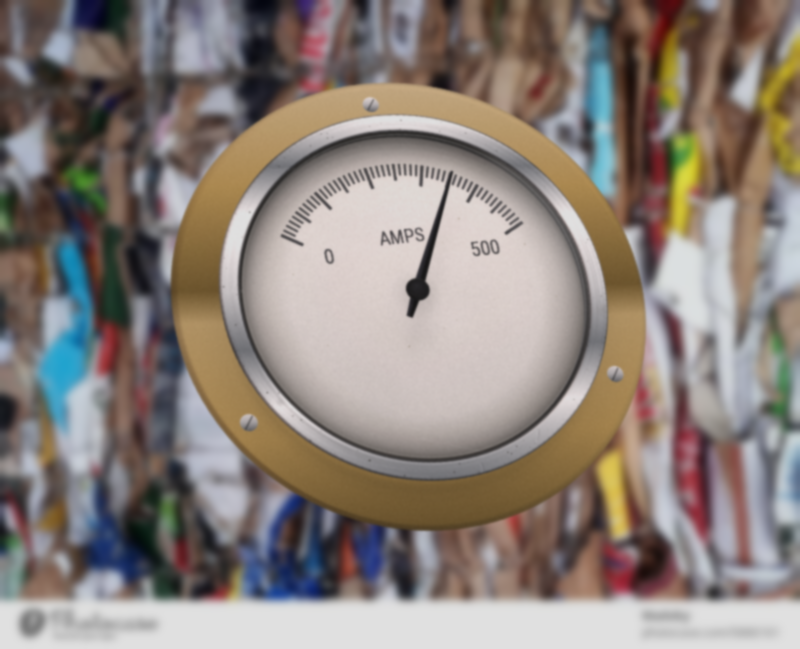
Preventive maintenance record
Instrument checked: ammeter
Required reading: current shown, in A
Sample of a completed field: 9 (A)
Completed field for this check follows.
350 (A)
